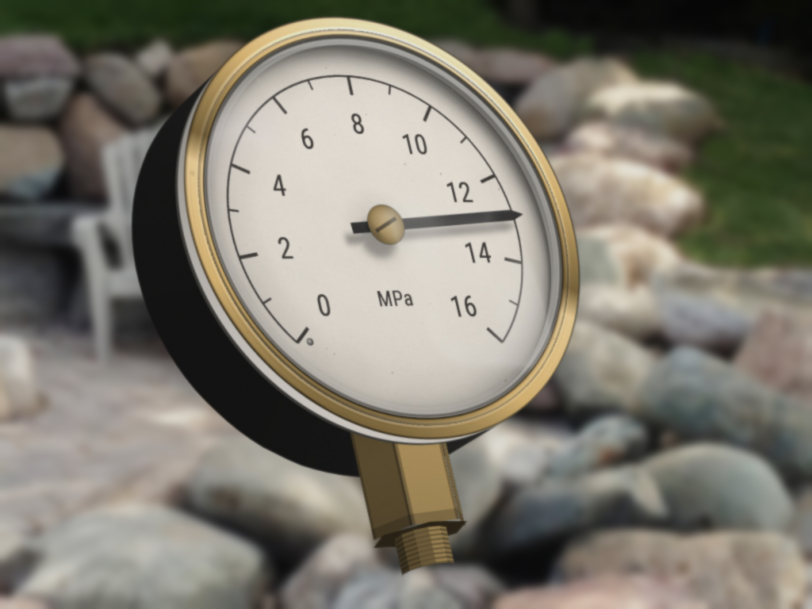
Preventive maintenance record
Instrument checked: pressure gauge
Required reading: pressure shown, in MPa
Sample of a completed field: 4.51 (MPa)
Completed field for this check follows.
13 (MPa)
